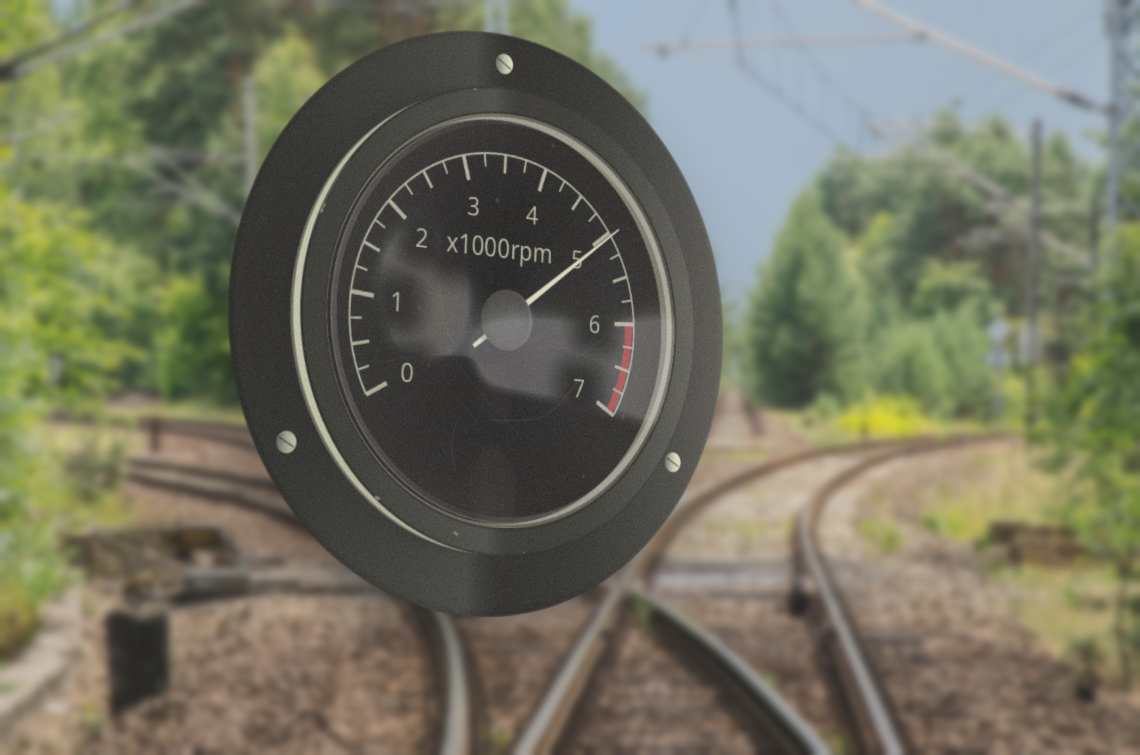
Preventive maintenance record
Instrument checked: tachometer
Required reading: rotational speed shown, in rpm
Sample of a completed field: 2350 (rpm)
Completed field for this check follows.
5000 (rpm)
